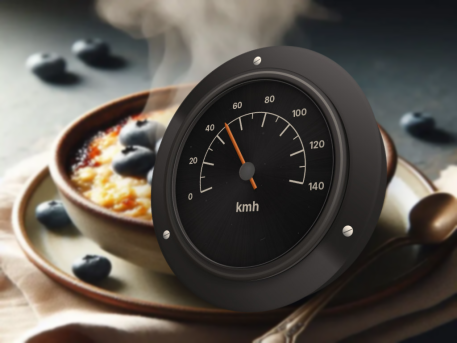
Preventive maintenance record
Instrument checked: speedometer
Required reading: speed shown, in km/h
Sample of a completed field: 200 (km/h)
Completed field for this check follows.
50 (km/h)
